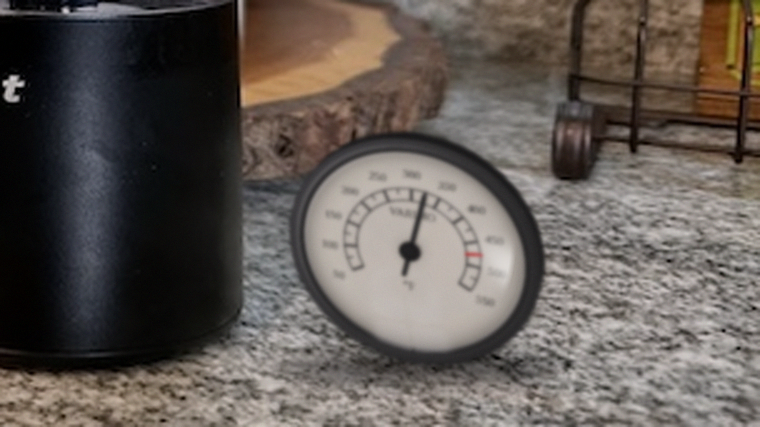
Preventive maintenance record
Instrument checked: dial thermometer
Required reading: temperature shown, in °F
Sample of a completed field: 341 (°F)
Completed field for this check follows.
325 (°F)
